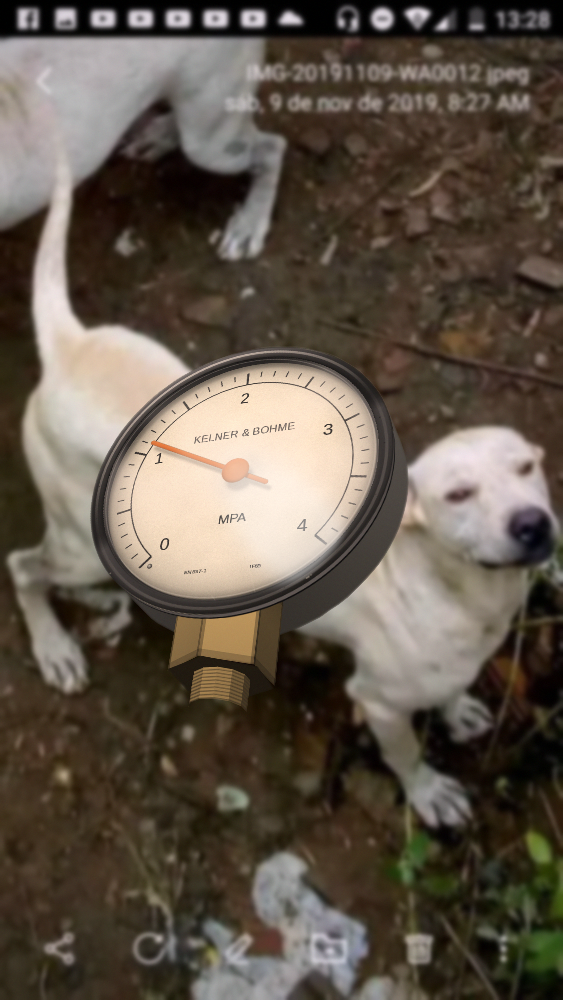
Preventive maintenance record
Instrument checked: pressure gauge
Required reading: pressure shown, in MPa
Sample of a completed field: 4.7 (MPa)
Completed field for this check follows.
1.1 (MPa)
